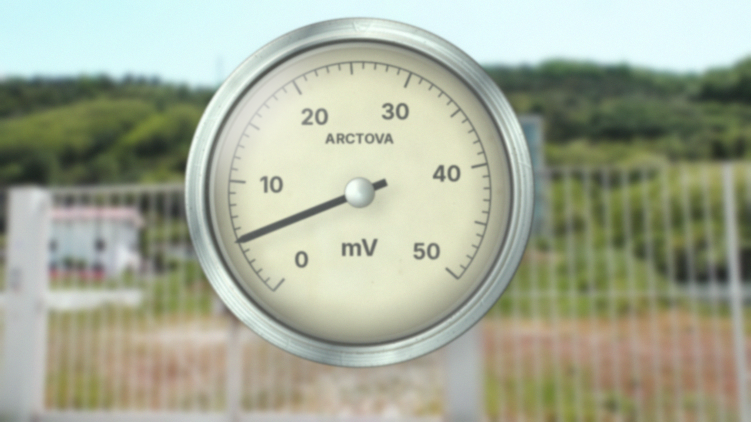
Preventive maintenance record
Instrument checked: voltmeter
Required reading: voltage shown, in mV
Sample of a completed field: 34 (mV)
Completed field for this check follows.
5 (mV)
